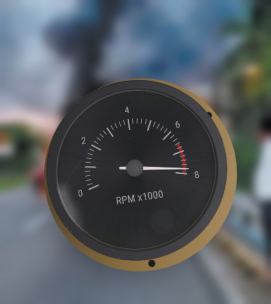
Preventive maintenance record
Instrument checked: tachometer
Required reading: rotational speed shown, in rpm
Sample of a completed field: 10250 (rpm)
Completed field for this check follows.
7800 (rpm)
